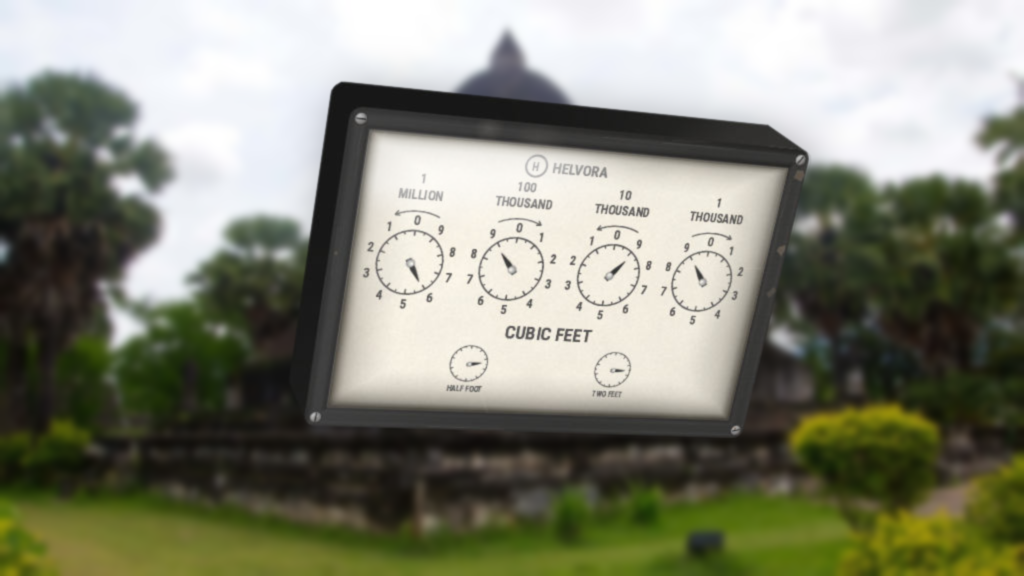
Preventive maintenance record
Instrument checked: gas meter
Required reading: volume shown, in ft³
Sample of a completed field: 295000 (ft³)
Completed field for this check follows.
588900 (ft³)
